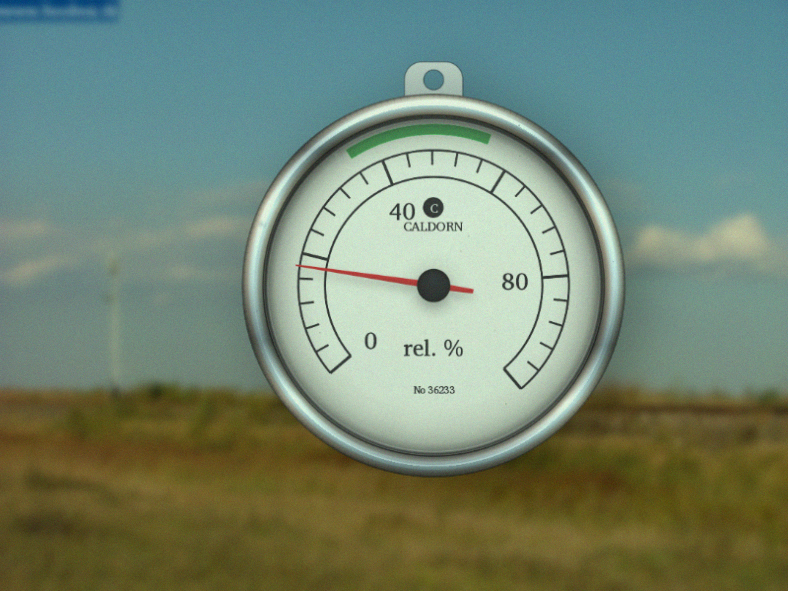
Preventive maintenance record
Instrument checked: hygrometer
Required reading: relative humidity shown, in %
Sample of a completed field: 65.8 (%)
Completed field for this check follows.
18 (%)
